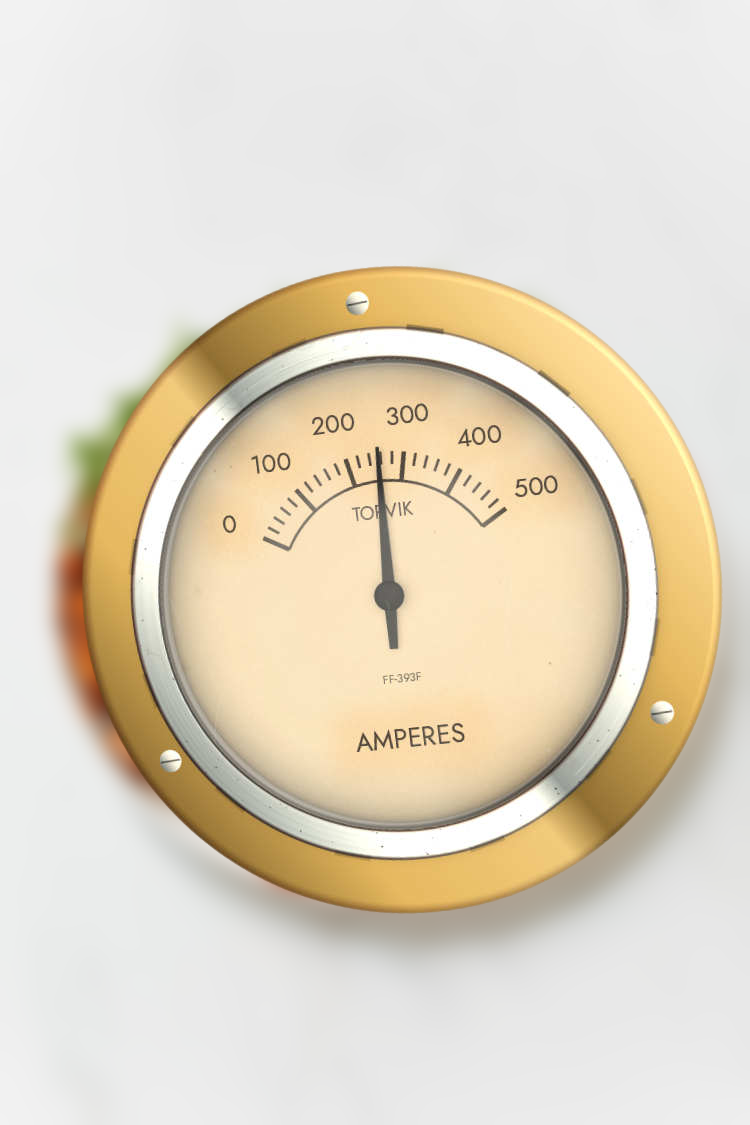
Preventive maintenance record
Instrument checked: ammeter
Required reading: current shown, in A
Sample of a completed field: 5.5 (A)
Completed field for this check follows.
260 (A)
